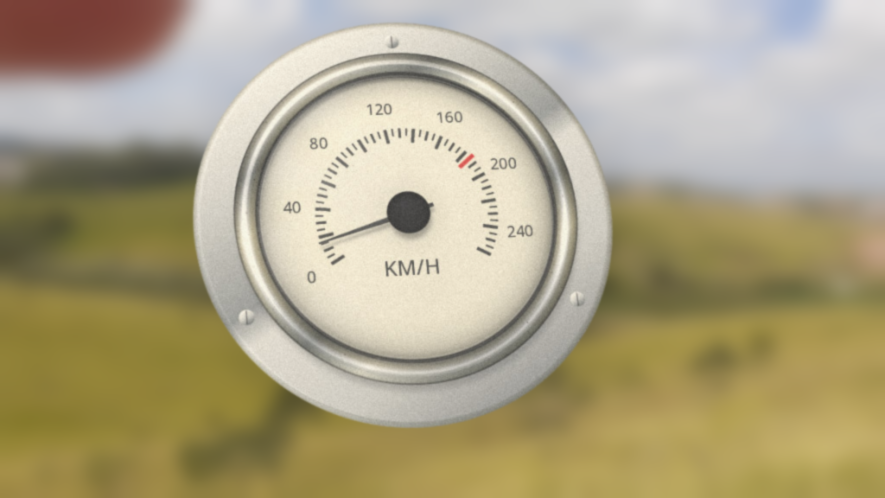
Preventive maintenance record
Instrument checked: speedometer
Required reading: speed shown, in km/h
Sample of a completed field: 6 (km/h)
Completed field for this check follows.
15 (km/h)
